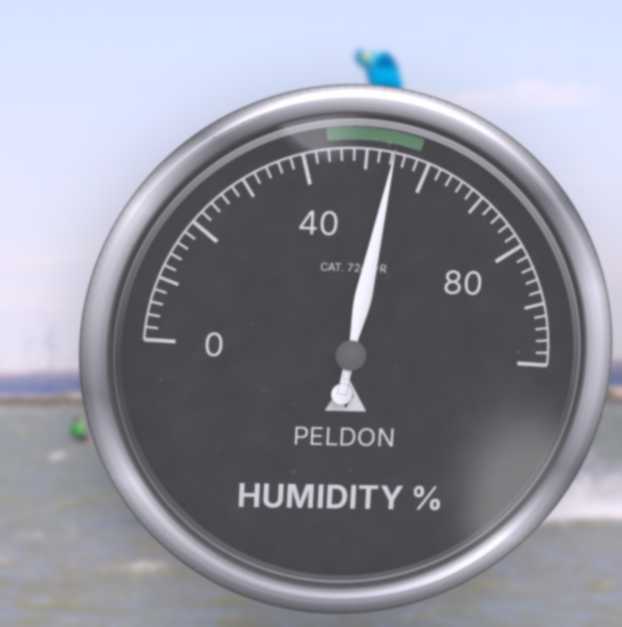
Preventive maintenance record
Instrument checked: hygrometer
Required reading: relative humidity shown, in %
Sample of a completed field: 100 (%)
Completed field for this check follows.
54 (%)
